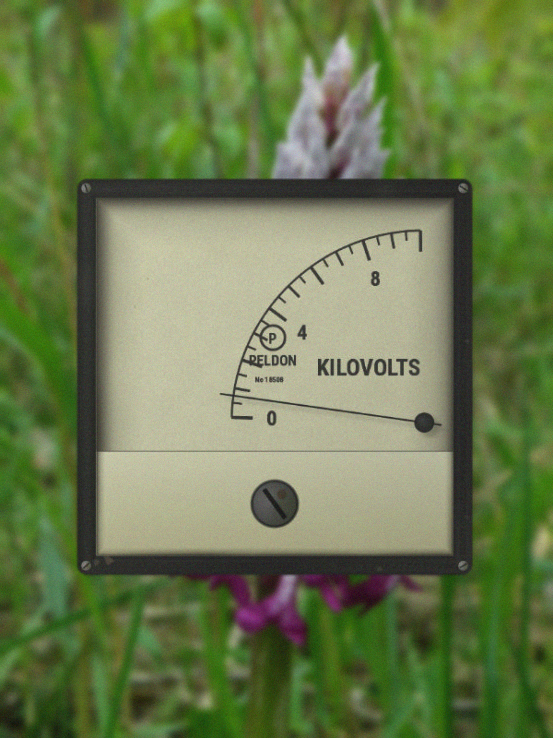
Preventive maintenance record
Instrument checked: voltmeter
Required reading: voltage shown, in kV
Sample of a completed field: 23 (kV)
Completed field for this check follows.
0.75 (kV)
